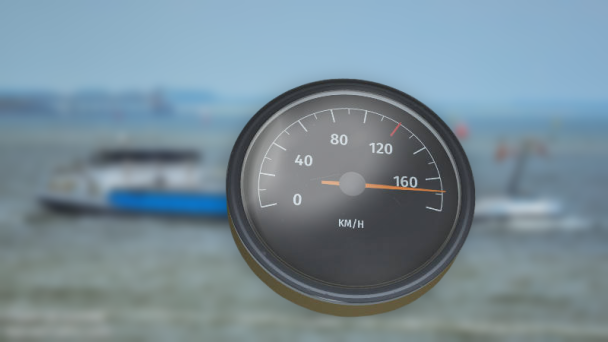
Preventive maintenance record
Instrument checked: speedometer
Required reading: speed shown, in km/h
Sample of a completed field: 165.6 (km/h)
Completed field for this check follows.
170 (km/h)
